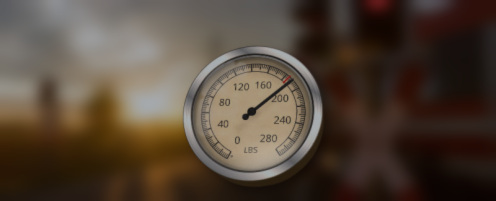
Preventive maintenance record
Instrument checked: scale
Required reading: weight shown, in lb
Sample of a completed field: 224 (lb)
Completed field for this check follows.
190 (lb)
